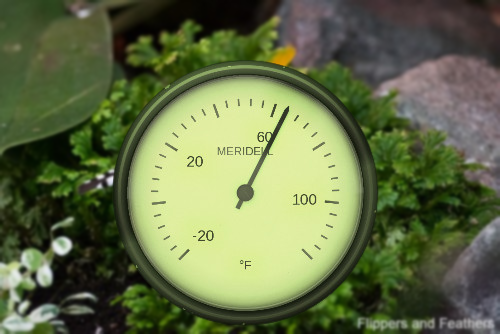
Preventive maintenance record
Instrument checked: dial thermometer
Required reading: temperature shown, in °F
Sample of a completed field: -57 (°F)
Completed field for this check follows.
64 (°F)
